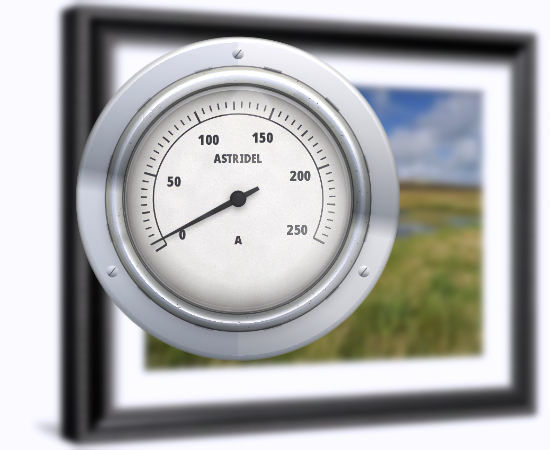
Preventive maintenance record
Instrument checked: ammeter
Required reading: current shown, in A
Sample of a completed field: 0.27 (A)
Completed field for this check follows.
5 (A)
